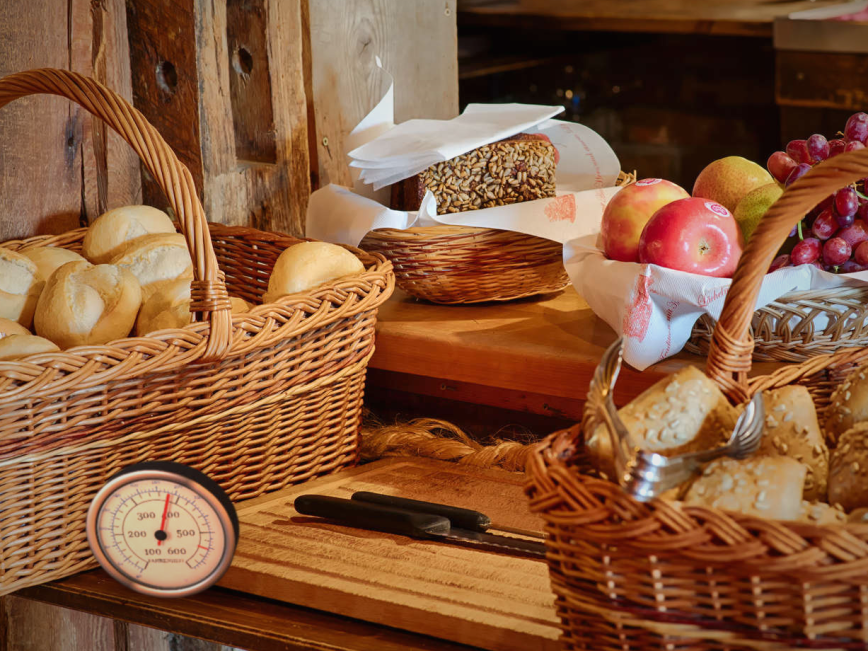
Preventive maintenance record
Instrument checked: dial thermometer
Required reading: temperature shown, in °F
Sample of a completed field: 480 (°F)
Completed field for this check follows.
380 (°F)
